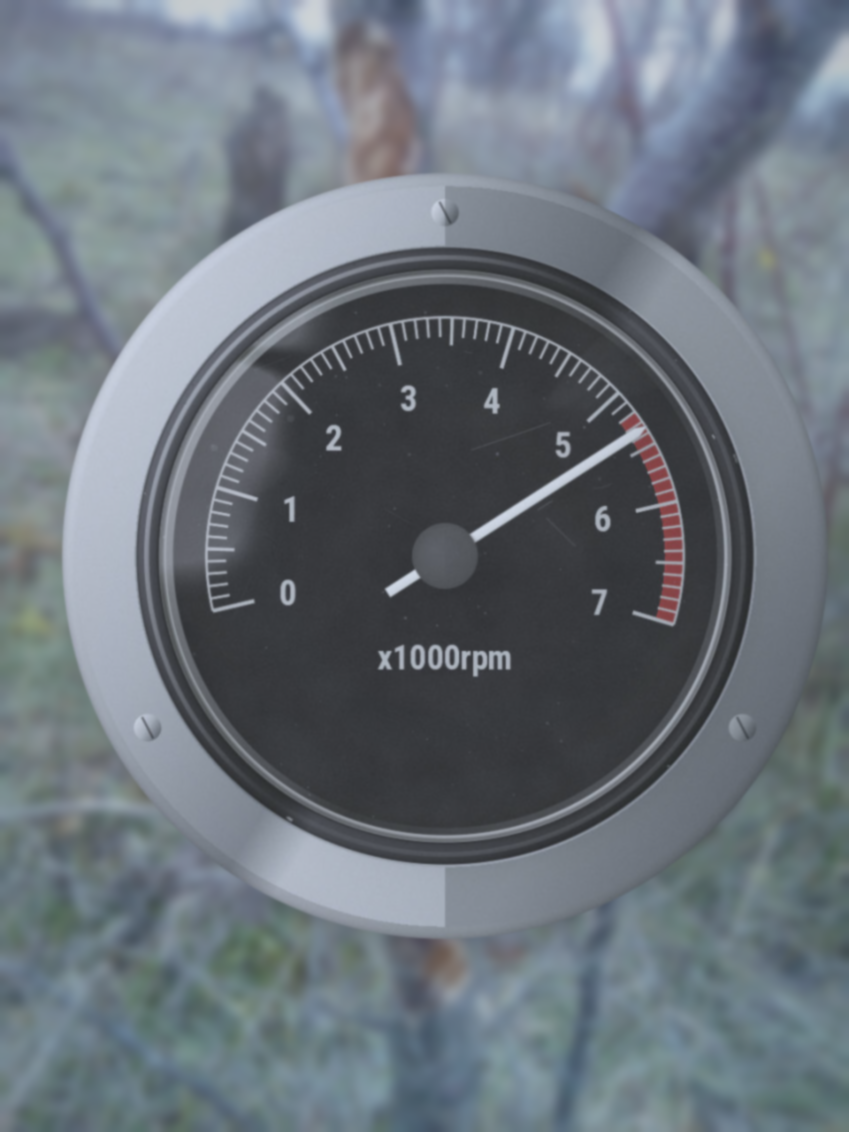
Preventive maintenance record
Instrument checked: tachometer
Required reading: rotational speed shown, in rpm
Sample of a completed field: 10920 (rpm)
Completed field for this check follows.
5350 (rpm)
